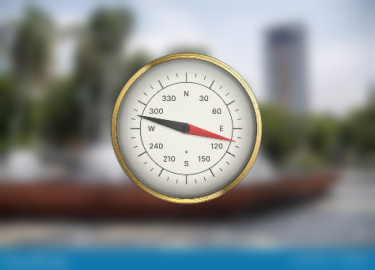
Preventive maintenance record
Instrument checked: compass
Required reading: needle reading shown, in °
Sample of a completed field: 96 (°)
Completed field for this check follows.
105 (°)
